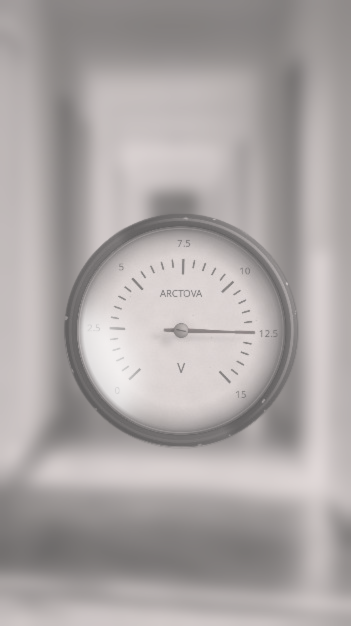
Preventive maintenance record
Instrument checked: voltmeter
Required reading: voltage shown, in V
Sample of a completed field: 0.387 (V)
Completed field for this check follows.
12.5 (V)
